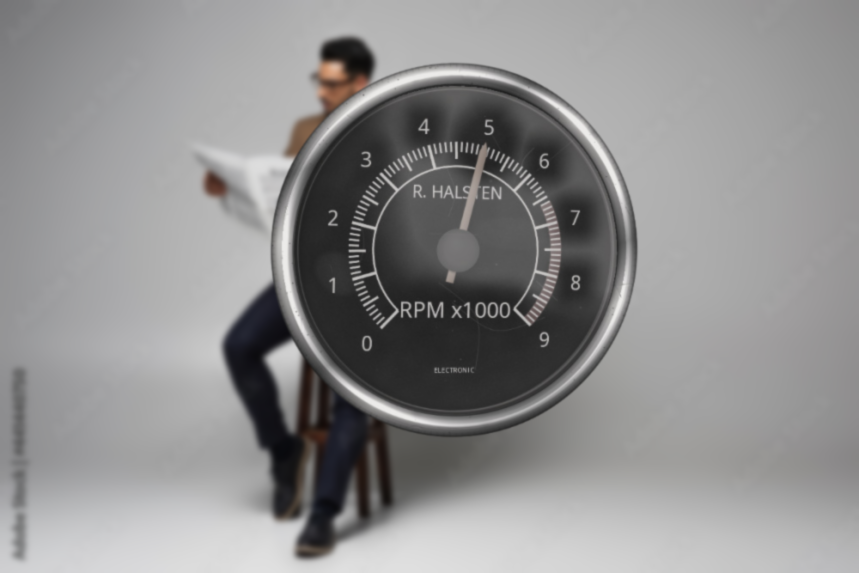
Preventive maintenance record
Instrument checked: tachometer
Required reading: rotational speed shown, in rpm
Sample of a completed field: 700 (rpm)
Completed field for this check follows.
5000 (rpm)
